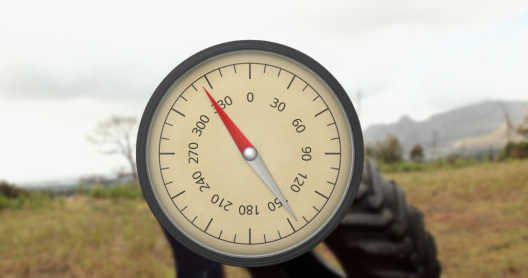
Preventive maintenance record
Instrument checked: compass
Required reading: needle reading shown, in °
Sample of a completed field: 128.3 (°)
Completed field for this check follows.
325 (°)
